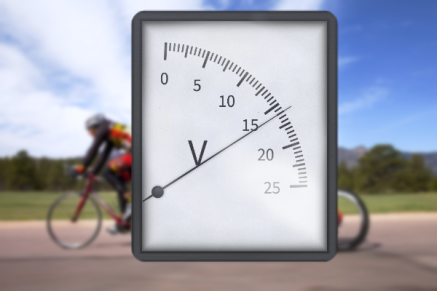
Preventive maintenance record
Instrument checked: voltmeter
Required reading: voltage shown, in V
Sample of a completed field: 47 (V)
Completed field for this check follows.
16 (V)
